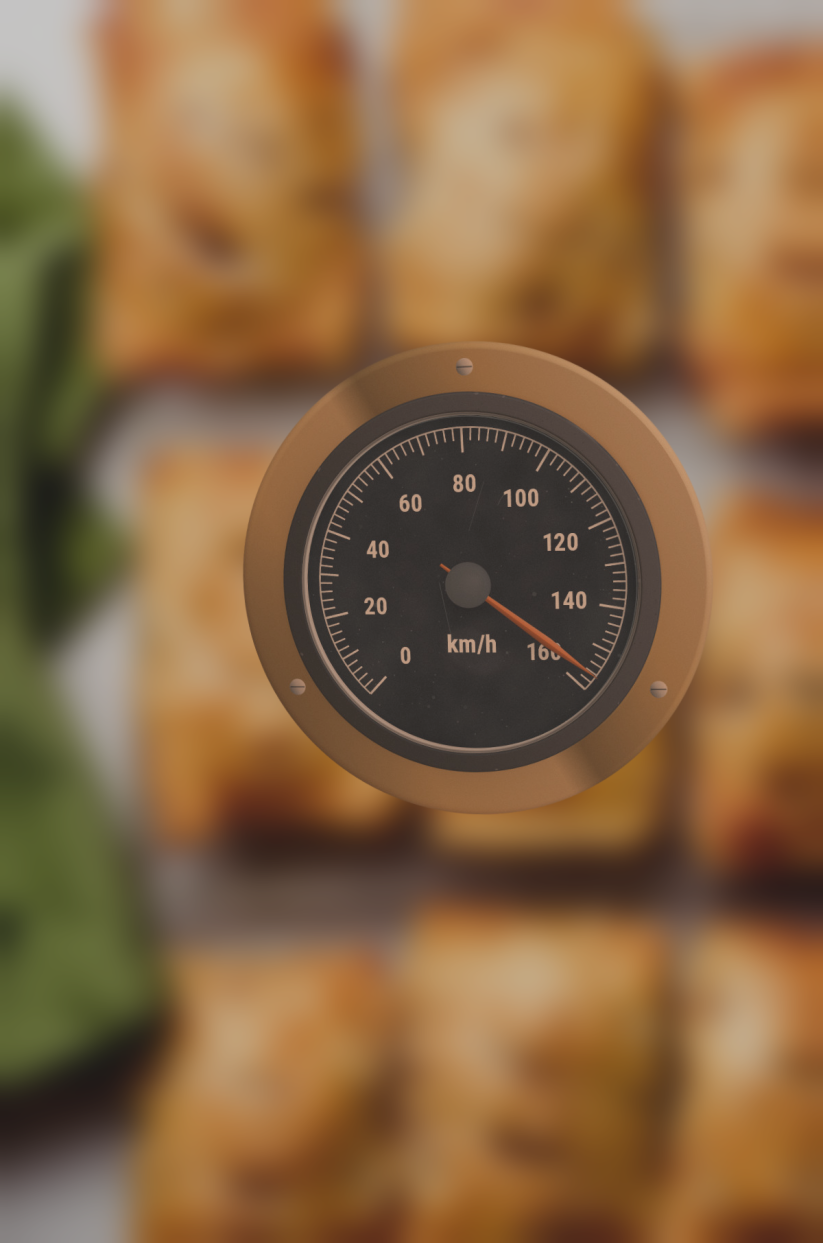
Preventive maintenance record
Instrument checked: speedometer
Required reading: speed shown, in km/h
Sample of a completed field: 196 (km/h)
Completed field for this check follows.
156 (km/h)
